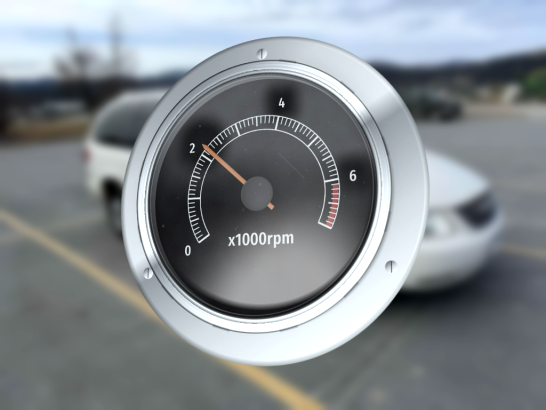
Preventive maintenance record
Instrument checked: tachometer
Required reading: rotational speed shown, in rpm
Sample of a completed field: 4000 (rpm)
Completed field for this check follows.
2200 (rpm)
